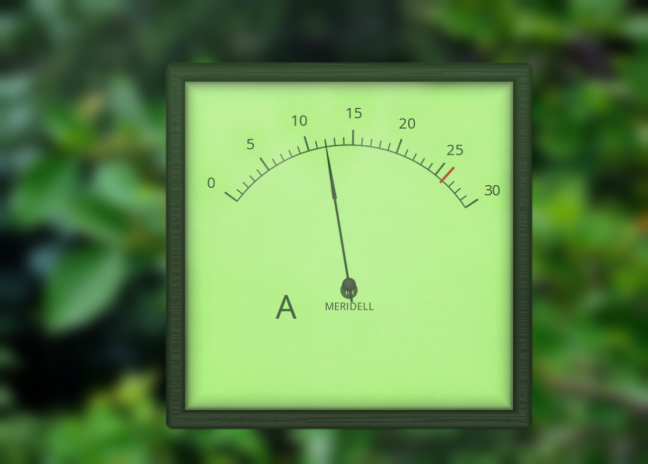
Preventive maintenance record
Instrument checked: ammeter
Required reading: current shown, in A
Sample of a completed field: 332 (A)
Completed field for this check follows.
12 (A)
